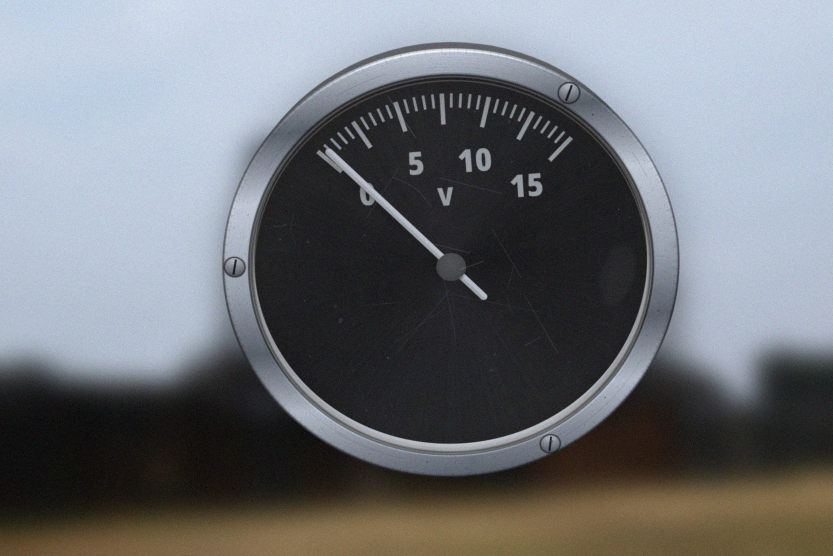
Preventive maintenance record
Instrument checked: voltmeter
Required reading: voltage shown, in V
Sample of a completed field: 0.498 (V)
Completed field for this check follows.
0.5 (V)
